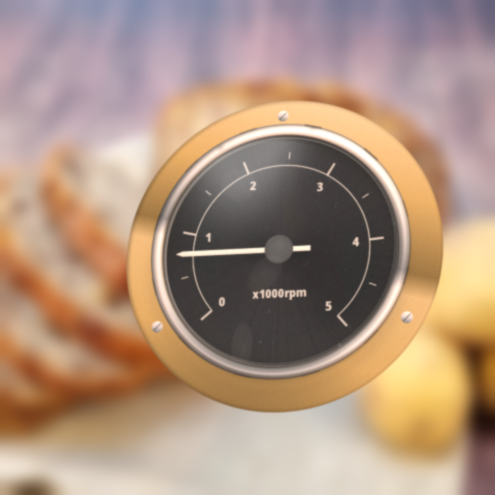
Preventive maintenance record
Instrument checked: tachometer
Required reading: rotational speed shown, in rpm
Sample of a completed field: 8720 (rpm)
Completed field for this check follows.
750 (rpm)
